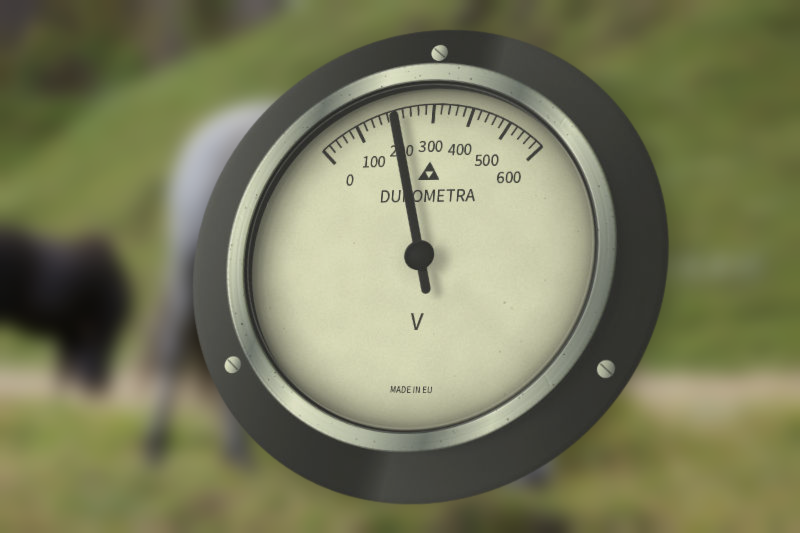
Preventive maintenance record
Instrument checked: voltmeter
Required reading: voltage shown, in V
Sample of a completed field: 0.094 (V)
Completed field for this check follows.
200 (V)
